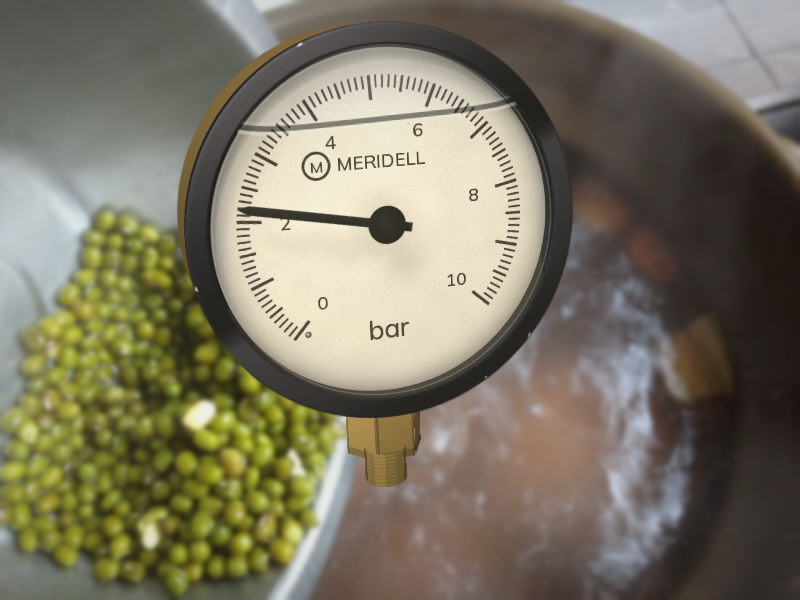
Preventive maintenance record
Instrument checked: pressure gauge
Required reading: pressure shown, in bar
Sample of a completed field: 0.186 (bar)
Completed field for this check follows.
2.2 (bar)
